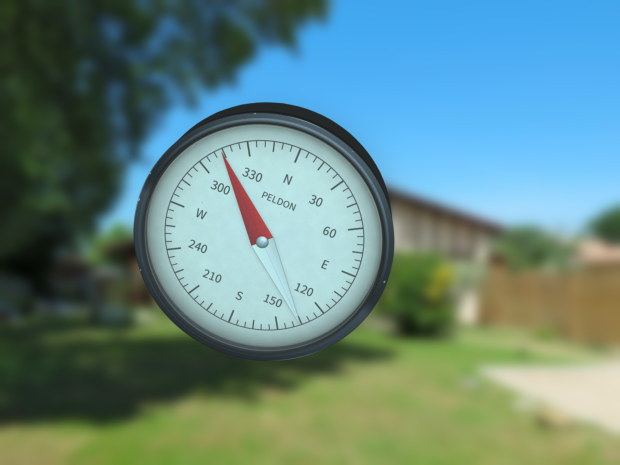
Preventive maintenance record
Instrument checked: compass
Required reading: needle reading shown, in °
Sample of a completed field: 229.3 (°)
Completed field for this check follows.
315 (°)
